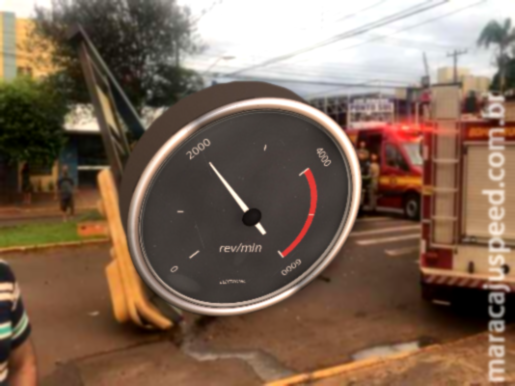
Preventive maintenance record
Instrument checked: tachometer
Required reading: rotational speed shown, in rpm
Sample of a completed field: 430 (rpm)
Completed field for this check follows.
2000 (rpm)
